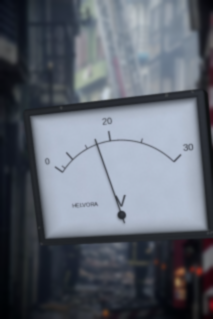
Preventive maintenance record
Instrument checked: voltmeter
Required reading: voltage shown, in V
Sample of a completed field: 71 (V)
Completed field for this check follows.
17.5 (V)
